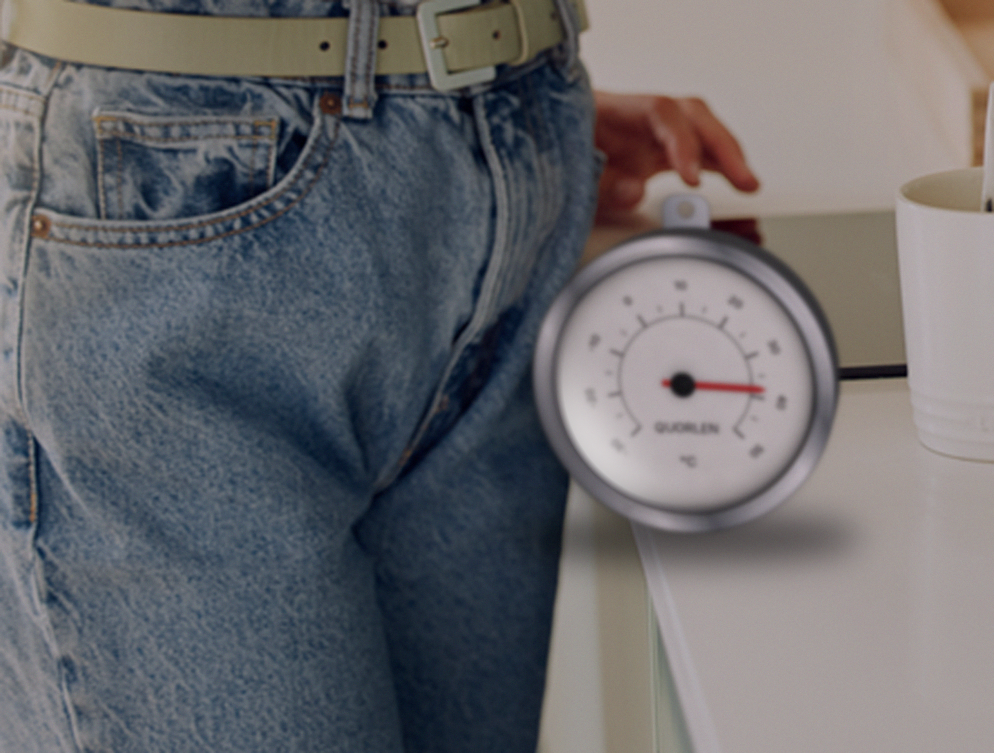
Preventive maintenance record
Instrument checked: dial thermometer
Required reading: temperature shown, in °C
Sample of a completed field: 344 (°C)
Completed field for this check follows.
37.5 (°C)
